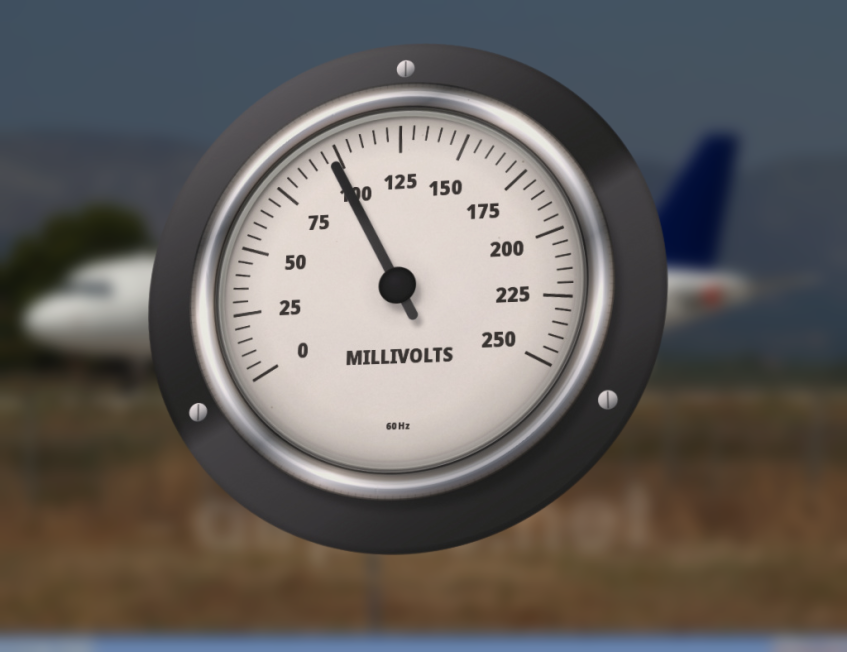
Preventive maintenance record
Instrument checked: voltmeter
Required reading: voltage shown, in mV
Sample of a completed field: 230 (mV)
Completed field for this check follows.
97.5 (mV)
